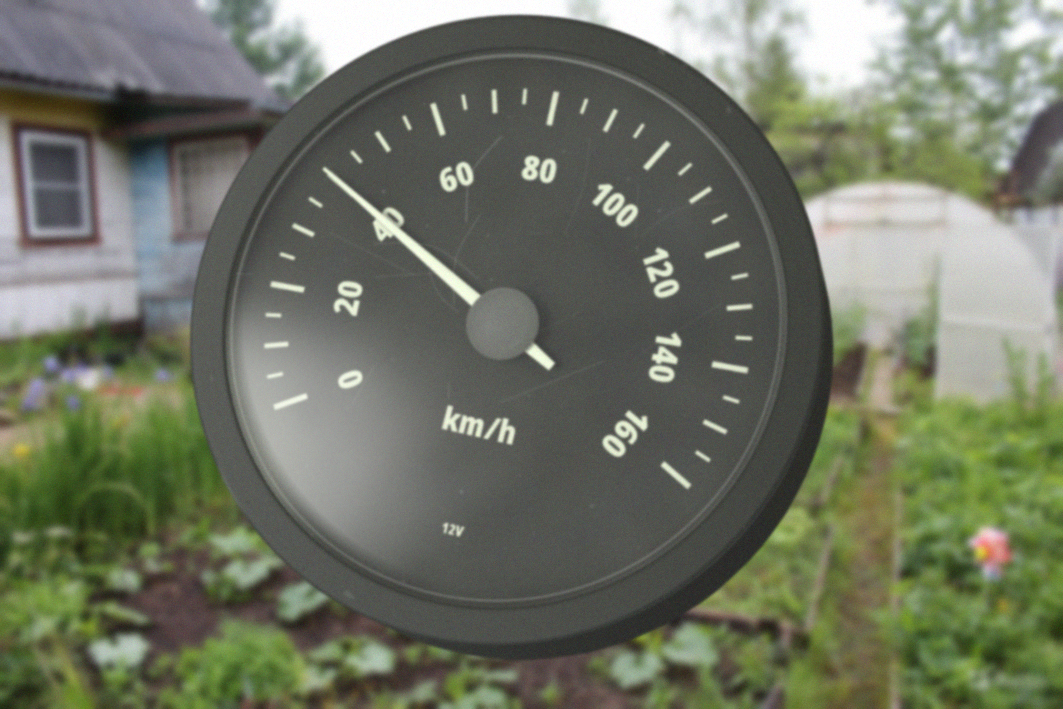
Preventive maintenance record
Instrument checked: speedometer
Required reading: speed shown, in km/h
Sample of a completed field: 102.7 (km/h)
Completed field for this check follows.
40 (km/h)
